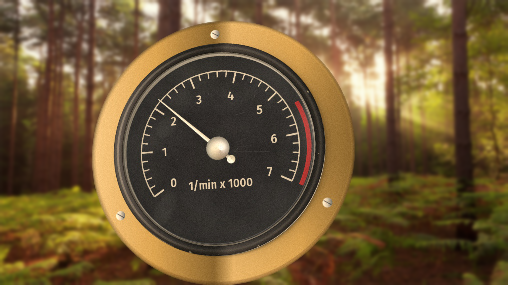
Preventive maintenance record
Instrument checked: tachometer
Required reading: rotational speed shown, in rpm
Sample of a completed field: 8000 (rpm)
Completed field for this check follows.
2200 (rpm)
